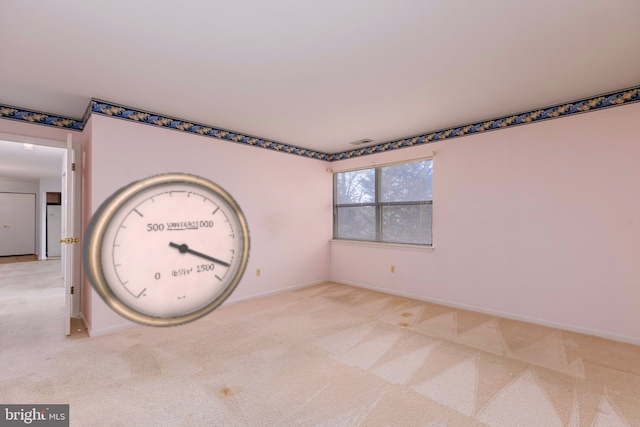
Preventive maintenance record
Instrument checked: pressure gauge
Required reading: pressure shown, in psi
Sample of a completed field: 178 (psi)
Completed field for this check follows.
1400 (psi)
